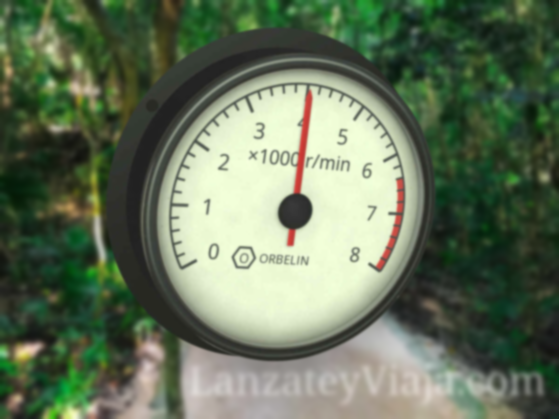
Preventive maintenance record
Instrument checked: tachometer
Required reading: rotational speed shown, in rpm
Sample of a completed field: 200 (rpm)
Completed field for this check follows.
4000 (rpm)
